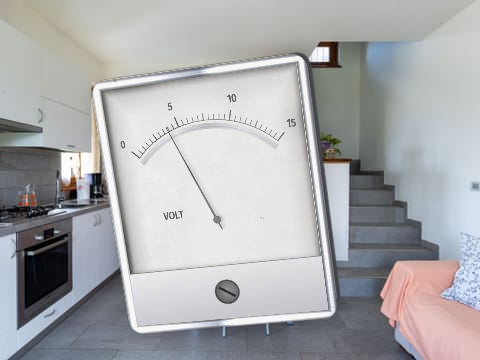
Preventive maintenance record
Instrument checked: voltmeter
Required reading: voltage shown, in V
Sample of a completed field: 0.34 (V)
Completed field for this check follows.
4 (V)
